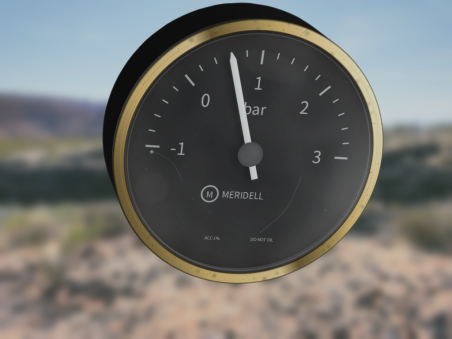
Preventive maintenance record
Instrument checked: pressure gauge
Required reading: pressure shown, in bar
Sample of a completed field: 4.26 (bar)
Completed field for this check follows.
0.6 (bar)
